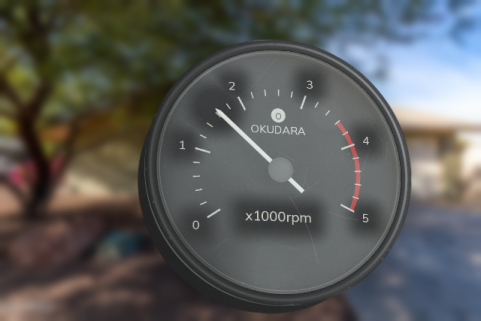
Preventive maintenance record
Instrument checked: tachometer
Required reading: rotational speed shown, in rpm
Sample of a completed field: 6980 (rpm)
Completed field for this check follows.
1600 (rpm)
